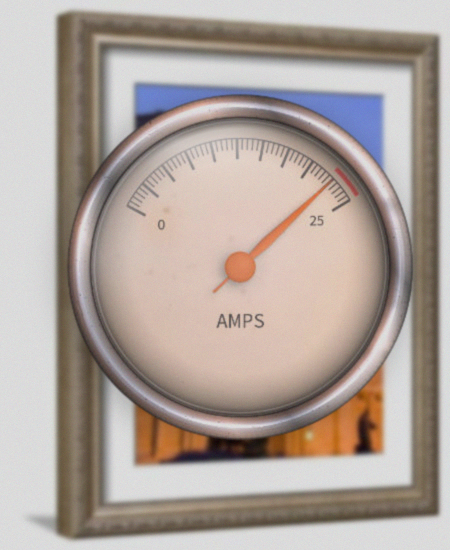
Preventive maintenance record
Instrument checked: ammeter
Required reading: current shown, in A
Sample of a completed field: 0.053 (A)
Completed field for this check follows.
22.5 (A)
